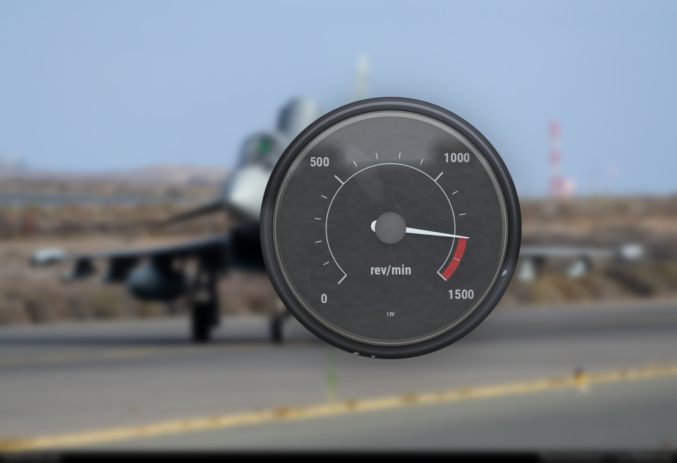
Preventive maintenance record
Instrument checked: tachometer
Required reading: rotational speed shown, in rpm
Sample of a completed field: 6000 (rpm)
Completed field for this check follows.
1300 (rpm)
